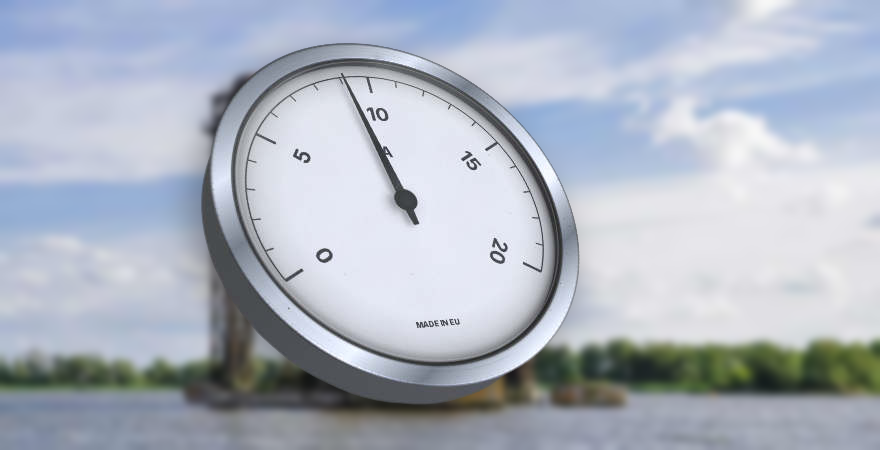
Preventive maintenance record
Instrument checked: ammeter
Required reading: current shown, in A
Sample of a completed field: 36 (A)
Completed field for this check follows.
9 (A)
